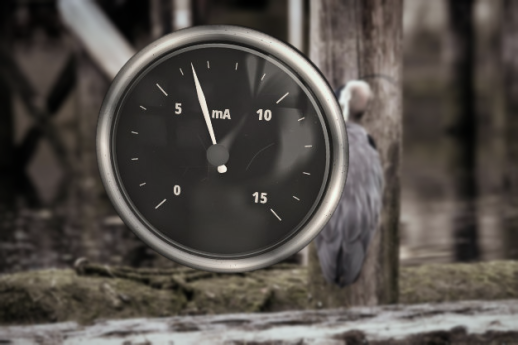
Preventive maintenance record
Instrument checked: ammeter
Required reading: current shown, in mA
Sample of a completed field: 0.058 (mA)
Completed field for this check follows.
6.5 (mA)
